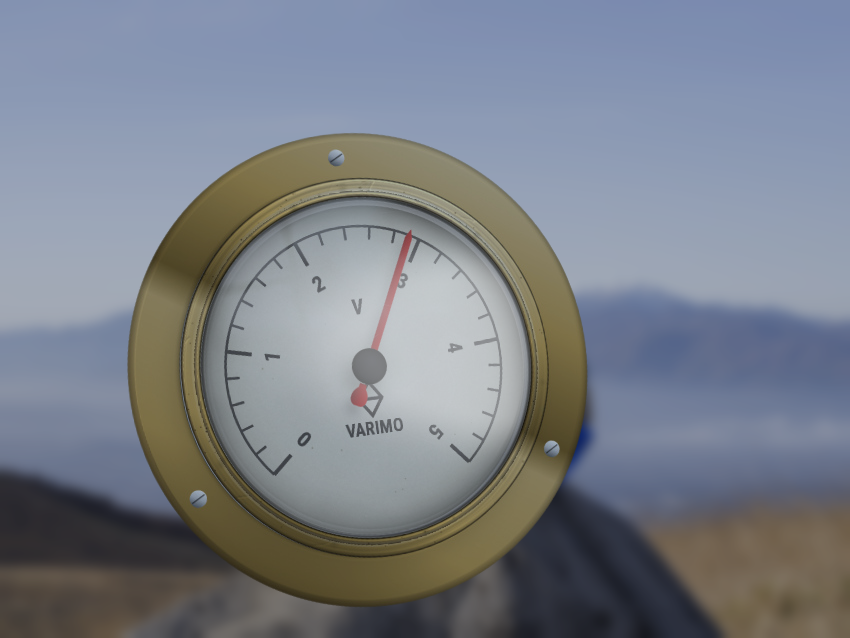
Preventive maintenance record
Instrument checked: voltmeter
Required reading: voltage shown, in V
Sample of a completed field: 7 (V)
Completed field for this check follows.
2.9 (V)
